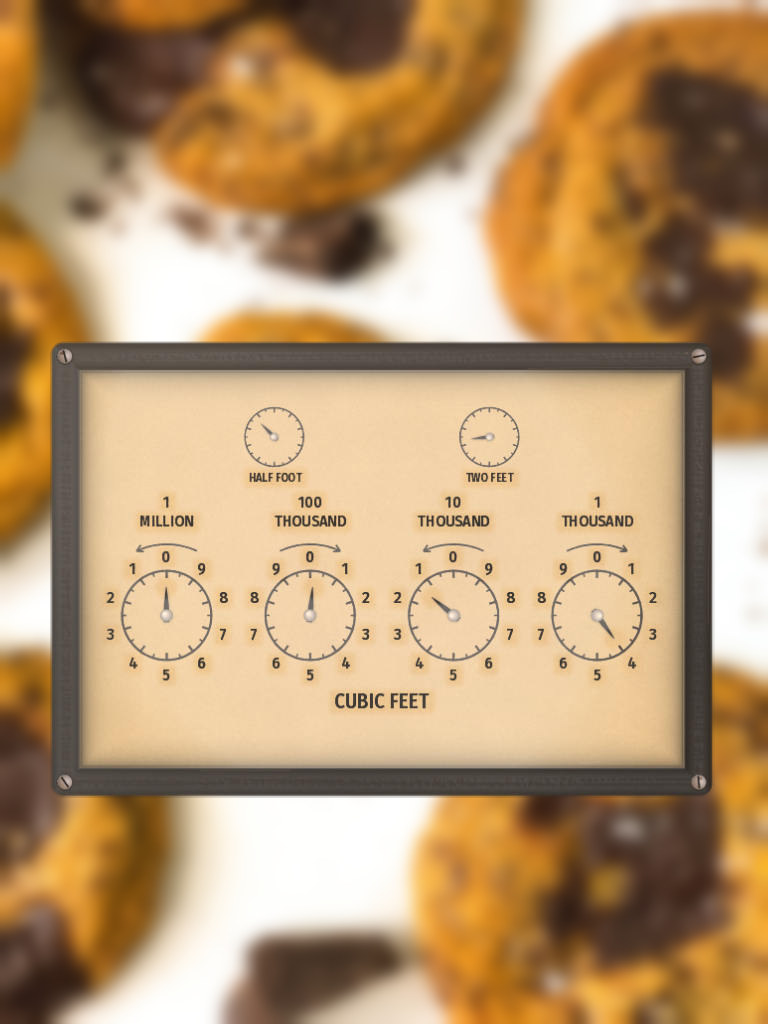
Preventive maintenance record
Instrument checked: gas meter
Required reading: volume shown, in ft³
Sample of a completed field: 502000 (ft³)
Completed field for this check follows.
1400 (ft³)
